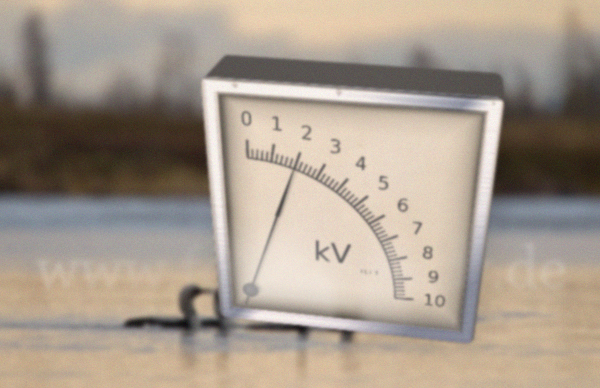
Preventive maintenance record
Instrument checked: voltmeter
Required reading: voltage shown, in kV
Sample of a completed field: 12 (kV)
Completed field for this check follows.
2 (kV)
